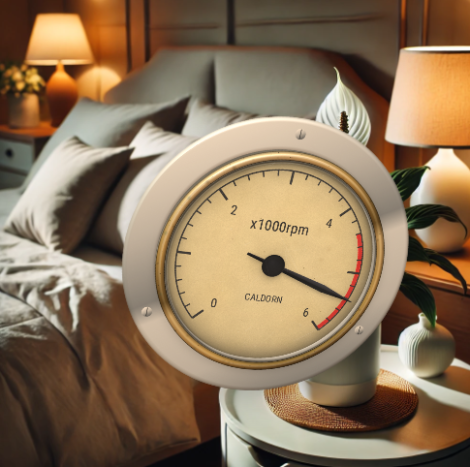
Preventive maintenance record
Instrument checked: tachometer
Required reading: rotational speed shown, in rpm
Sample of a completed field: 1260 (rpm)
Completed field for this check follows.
5400 (rpm)
